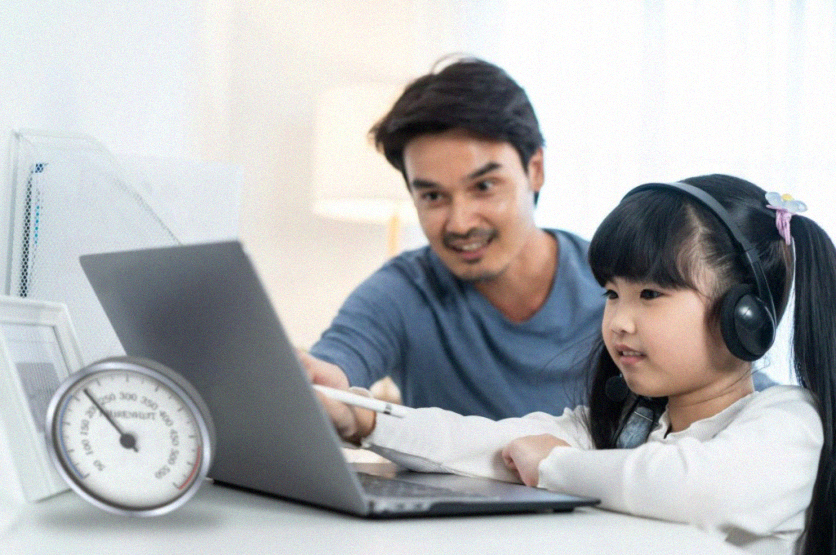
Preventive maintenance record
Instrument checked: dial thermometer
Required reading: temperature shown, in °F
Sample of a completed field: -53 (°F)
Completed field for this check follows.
225 (°F)
